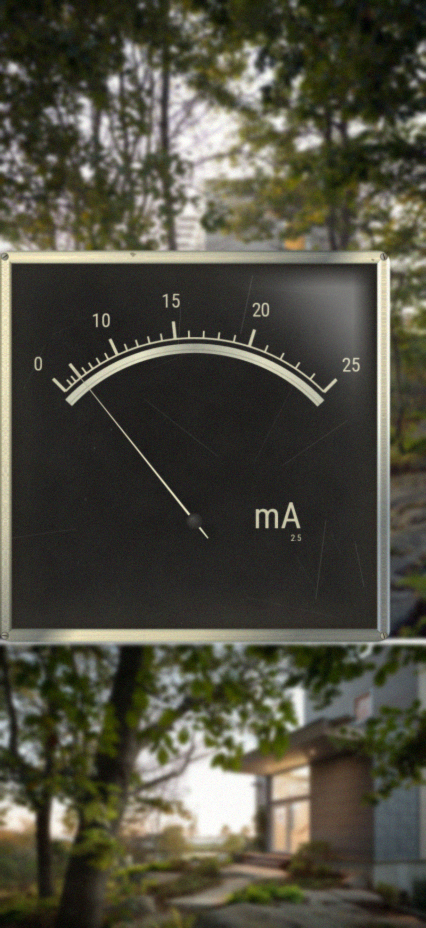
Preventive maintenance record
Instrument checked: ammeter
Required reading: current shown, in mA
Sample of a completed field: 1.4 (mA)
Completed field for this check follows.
5 (mA)
